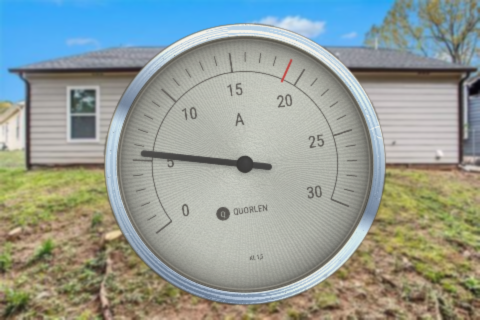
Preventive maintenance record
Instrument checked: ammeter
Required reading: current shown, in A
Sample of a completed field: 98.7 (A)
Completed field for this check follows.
5.5 (A)
